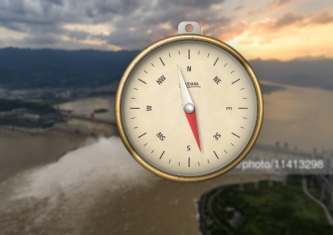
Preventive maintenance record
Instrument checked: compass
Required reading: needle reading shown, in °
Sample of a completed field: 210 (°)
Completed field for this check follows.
165 (°)
